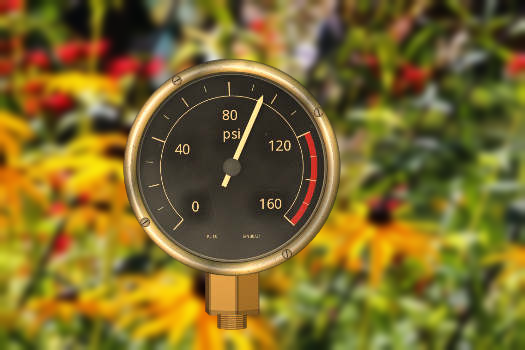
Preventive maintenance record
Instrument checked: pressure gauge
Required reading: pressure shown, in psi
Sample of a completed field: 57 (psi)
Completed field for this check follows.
95 (psi)
